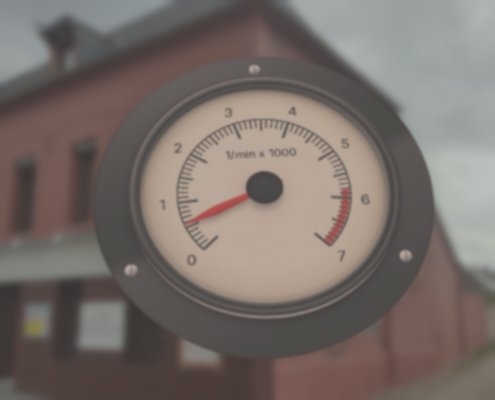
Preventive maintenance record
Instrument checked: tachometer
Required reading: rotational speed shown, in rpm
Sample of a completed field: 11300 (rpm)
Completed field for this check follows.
500 (rpm)
